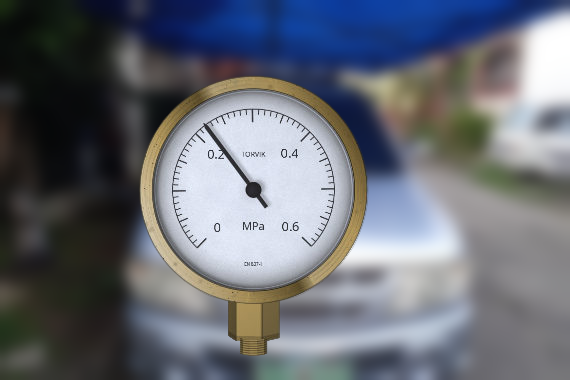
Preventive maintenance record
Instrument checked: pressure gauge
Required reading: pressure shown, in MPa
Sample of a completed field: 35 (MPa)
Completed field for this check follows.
0.22 (MPa)
